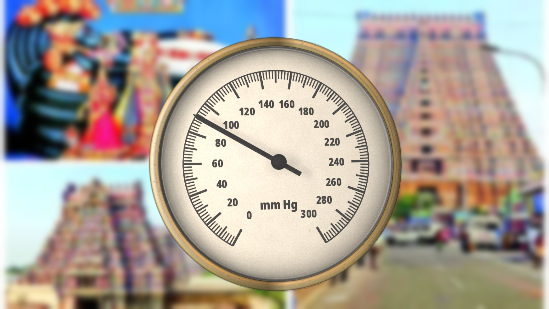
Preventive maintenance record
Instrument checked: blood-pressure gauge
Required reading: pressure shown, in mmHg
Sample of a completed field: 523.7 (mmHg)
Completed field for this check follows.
90 (mmHg)
